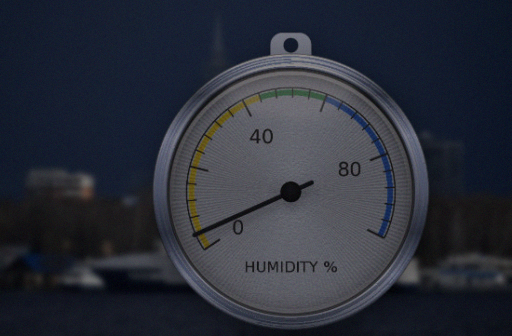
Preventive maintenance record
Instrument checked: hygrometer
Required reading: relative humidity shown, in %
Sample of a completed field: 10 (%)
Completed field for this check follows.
4 (%)
